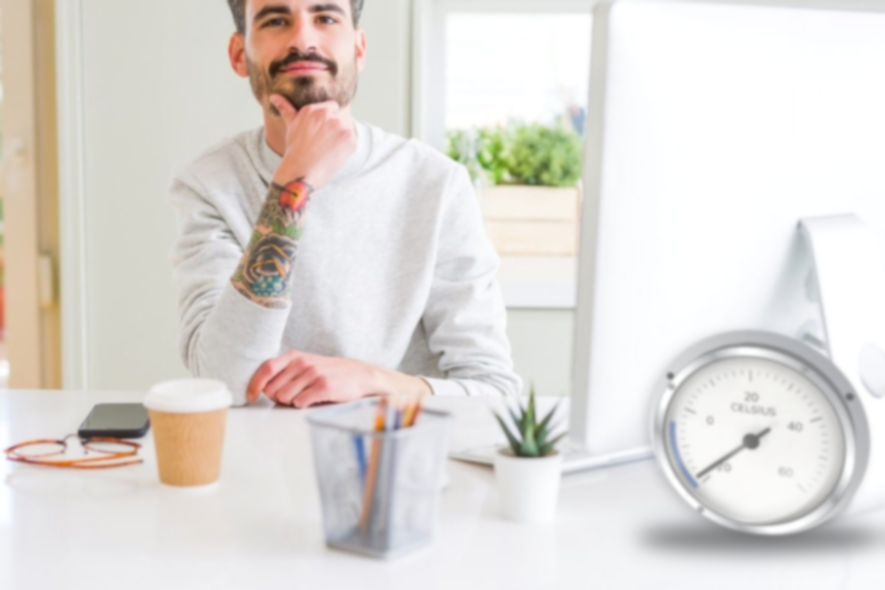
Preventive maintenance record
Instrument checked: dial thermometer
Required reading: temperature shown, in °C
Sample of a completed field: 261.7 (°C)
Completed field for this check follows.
-18 (°C)
